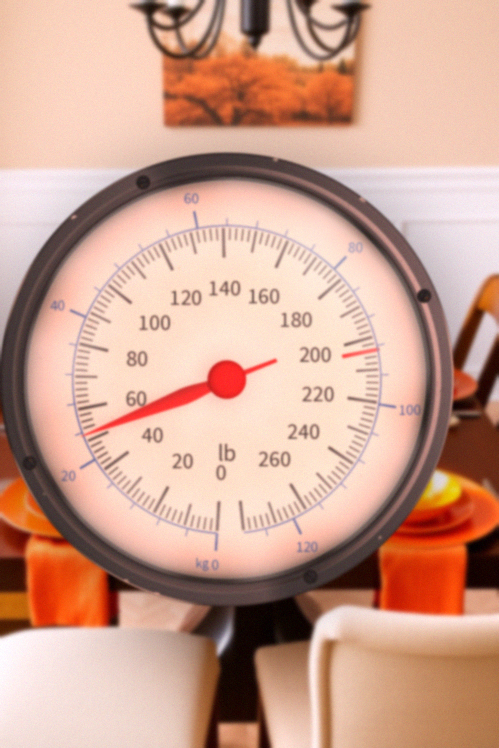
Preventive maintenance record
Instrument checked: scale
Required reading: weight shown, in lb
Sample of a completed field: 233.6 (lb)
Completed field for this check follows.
52 (lb)
